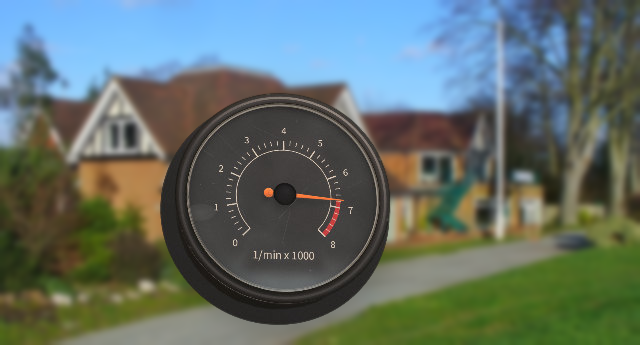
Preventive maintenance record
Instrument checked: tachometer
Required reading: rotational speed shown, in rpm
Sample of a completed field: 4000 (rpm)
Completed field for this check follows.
6800 (rpm)
